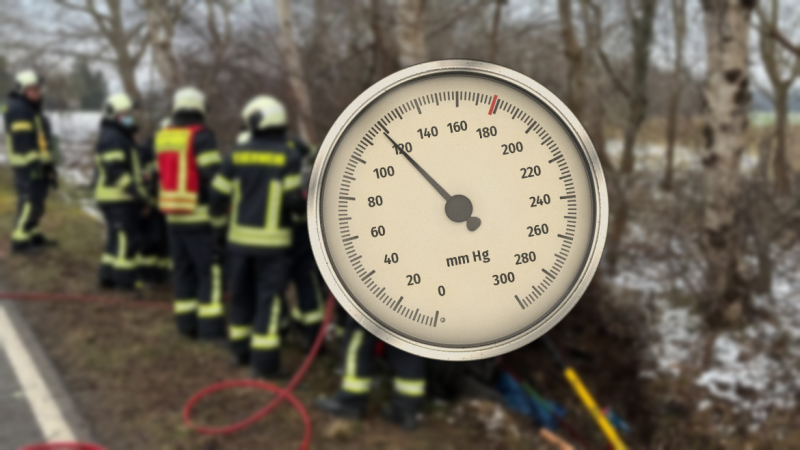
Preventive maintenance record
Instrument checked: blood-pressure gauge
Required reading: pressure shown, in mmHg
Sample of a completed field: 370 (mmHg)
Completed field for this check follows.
118 (mmHg)
